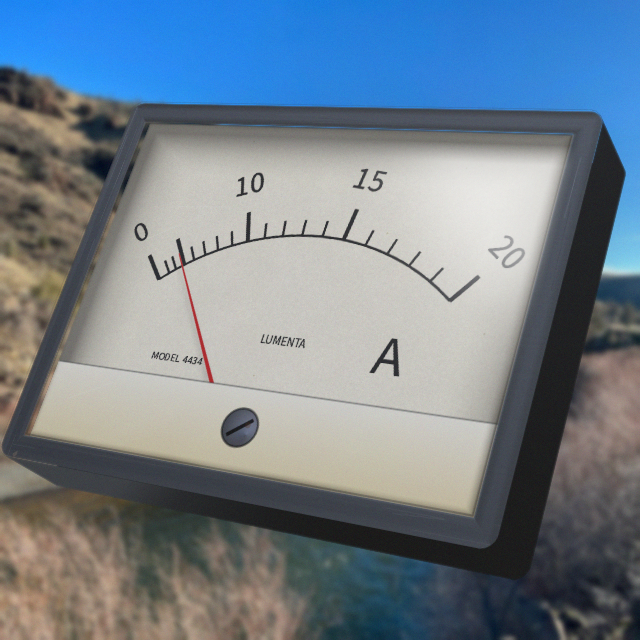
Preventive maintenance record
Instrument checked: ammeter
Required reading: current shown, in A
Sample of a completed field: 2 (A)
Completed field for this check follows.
5 (A)
